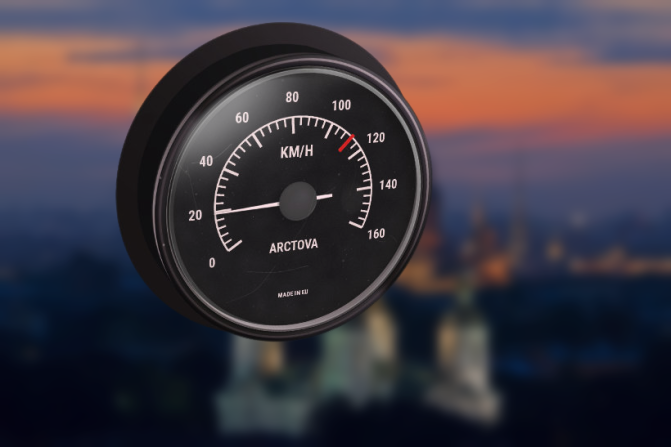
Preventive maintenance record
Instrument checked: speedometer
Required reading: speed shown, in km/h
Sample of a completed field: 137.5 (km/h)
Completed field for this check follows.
20 (km/h)
